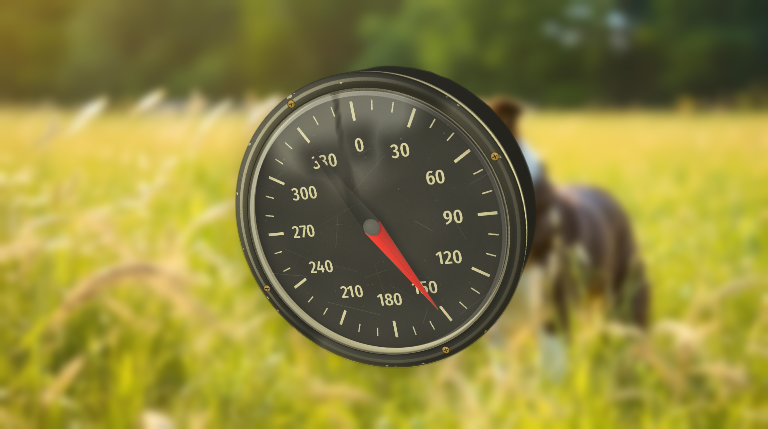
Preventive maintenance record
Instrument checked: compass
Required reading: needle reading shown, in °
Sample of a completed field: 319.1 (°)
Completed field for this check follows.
150 (°)
